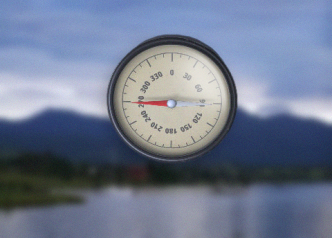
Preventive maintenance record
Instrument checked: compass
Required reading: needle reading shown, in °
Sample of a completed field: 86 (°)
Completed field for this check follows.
270 (°)
